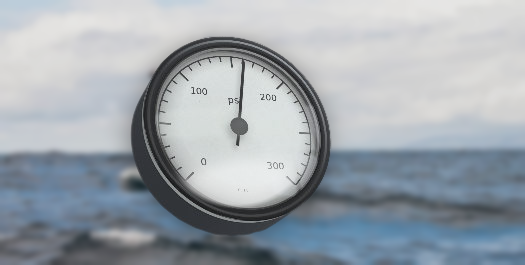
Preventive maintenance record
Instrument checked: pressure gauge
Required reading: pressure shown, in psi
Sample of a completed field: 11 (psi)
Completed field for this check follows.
160 (psi)
